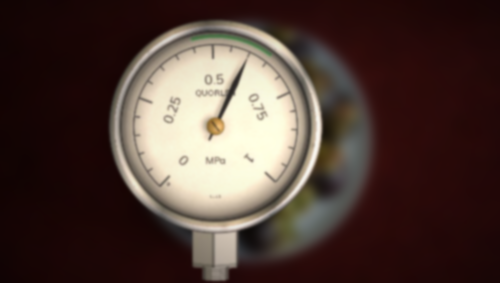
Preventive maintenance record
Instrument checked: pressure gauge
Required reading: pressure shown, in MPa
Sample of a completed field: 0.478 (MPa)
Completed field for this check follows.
0.6 (MPa)
